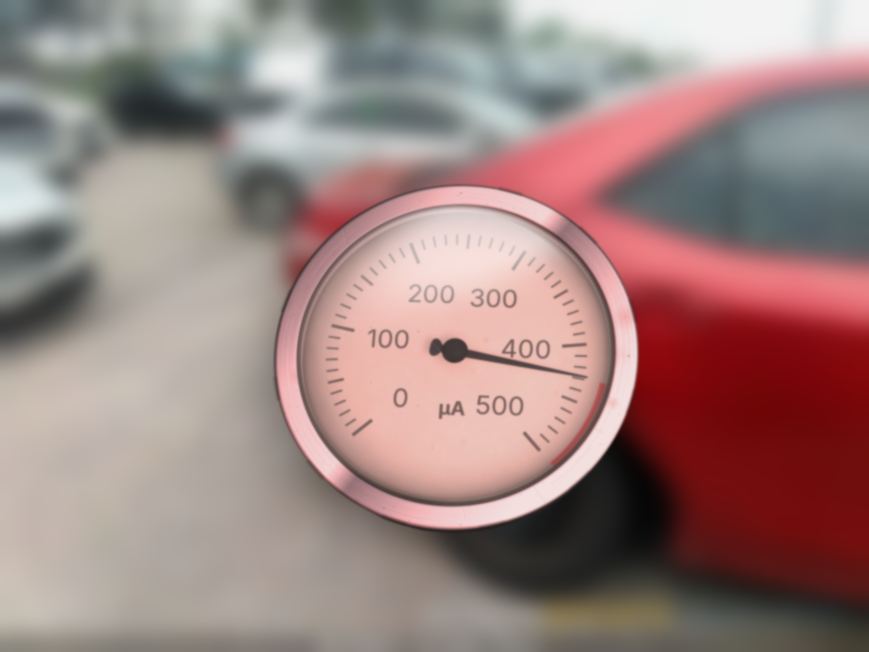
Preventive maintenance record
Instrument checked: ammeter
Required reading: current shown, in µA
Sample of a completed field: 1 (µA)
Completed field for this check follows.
430 (µA)
